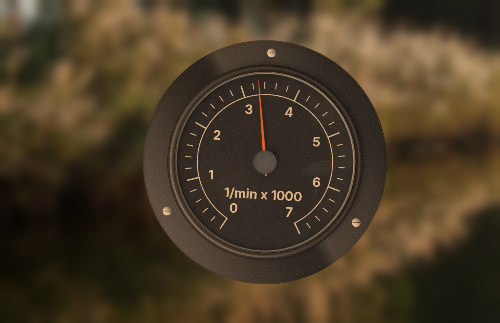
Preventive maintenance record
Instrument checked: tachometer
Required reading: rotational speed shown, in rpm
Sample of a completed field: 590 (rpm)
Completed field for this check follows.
3300 (rpm)
